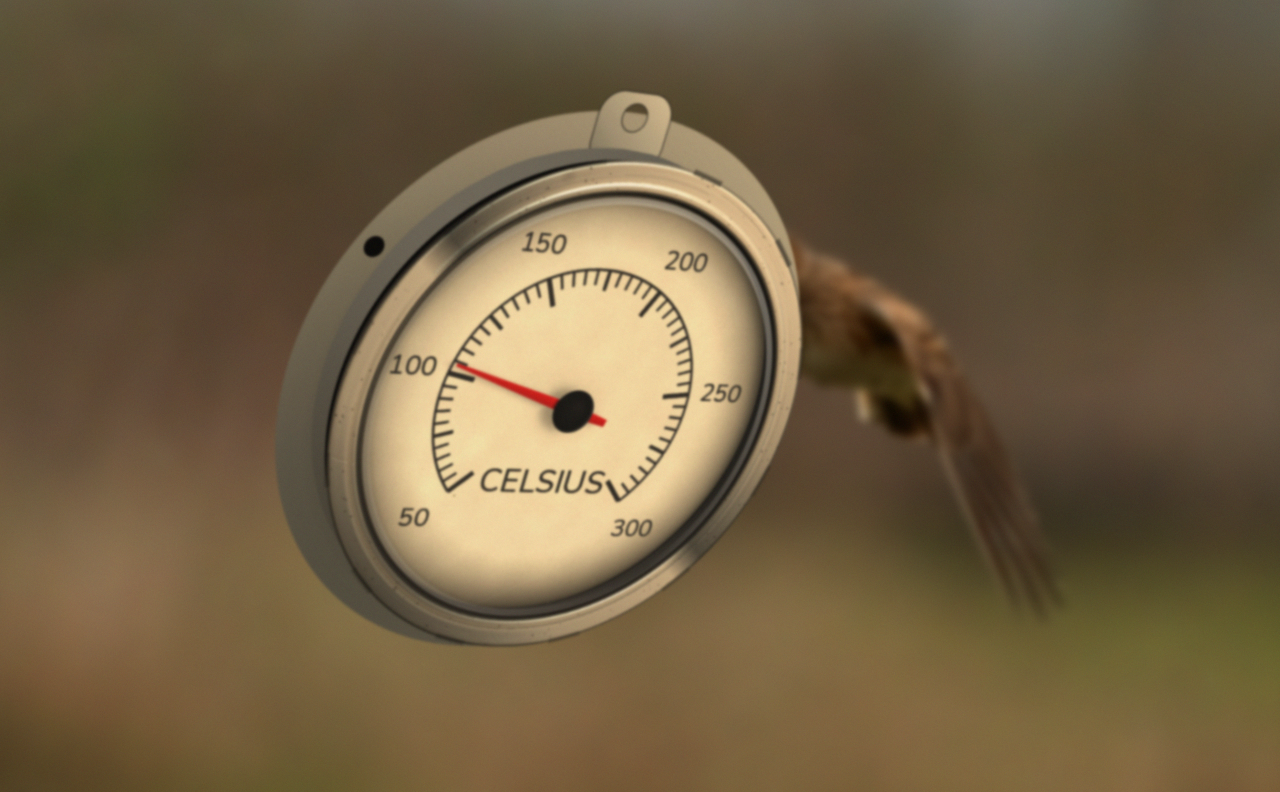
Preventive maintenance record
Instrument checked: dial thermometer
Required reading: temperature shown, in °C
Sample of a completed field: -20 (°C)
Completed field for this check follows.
105 (°C)
